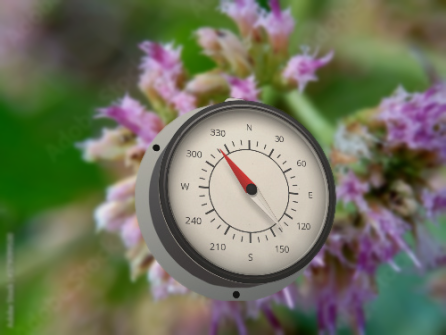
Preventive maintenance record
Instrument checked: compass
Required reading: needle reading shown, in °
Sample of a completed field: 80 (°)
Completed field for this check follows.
320 (°)
